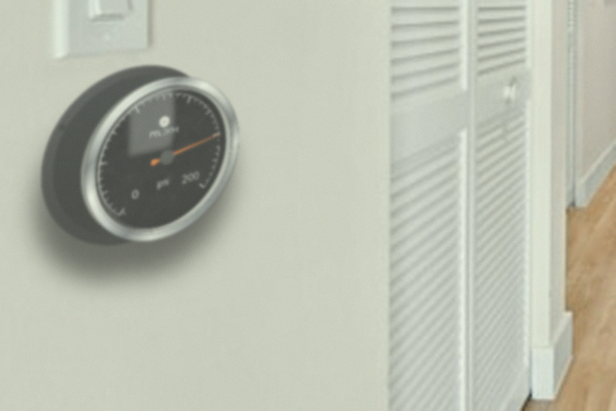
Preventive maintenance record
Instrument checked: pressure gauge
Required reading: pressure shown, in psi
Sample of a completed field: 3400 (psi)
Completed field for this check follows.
160 (psi)
